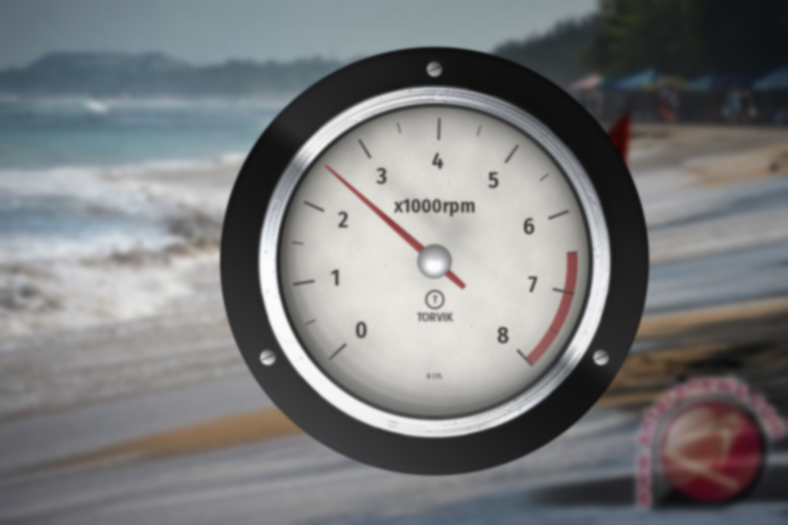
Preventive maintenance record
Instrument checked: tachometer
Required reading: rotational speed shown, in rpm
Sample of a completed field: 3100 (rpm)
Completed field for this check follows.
2500 (rpm)
